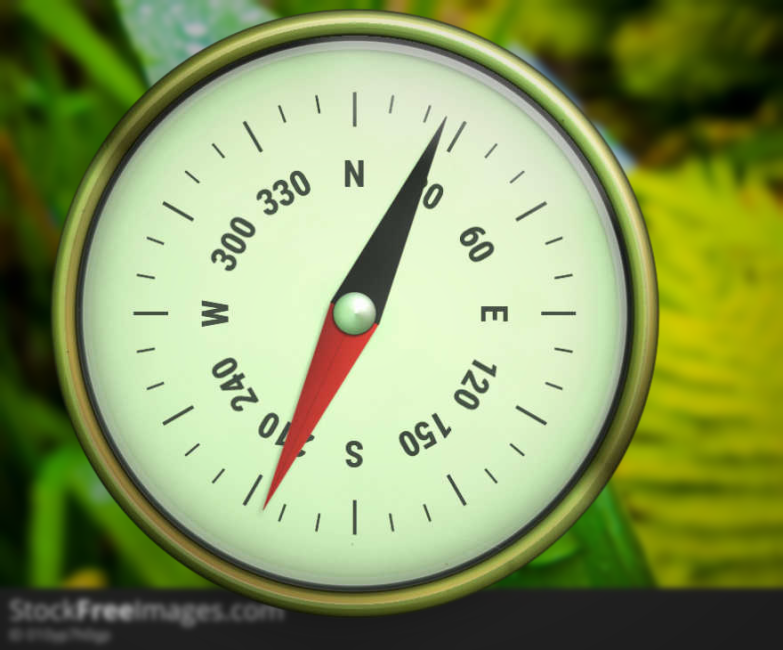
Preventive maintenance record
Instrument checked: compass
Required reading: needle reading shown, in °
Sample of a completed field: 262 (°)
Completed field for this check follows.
205 (°)
